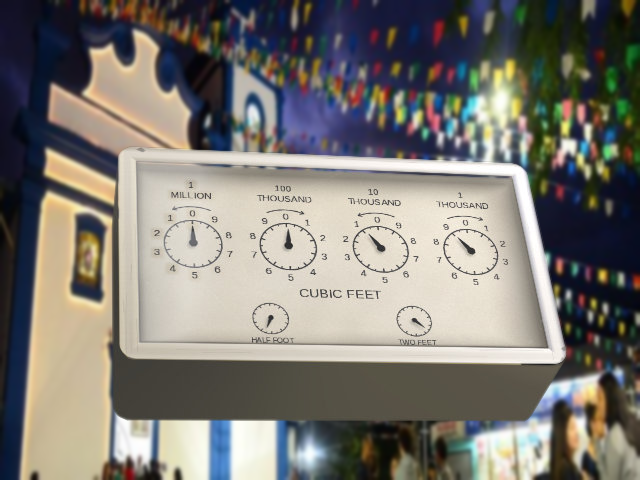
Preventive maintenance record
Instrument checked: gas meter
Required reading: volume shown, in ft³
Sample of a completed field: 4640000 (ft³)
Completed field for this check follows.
900 (ft³)
